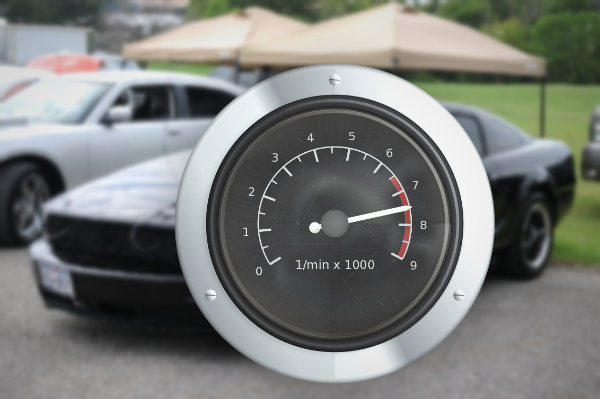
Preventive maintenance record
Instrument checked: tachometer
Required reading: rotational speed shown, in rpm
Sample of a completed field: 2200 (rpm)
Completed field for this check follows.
7500 (rpm)
